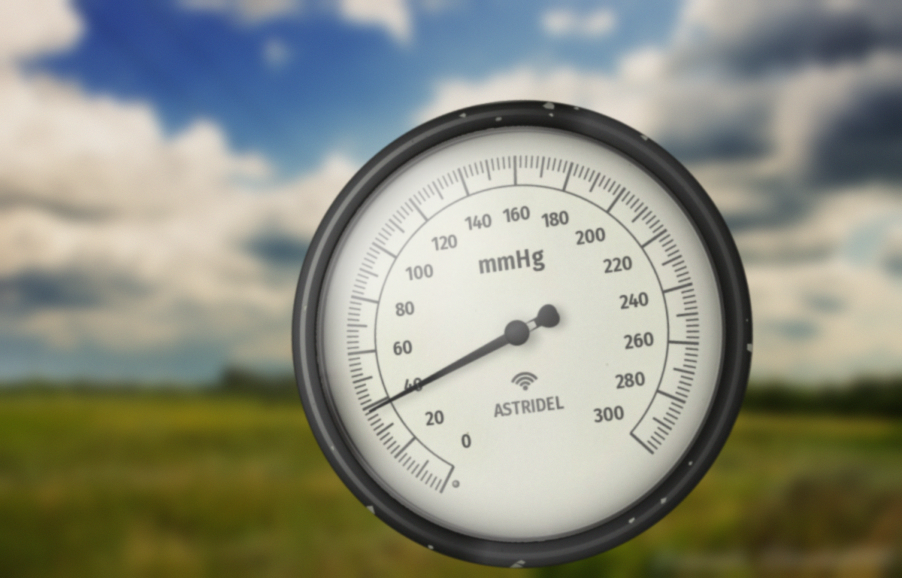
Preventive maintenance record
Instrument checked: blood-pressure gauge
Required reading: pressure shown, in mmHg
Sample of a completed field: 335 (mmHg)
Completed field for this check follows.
38 (mmHg)
